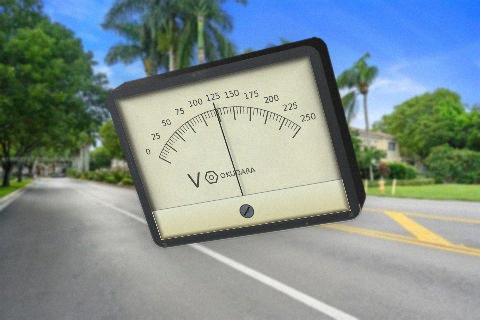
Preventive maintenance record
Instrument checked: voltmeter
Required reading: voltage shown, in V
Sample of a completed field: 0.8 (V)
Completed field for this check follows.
125 (V)
